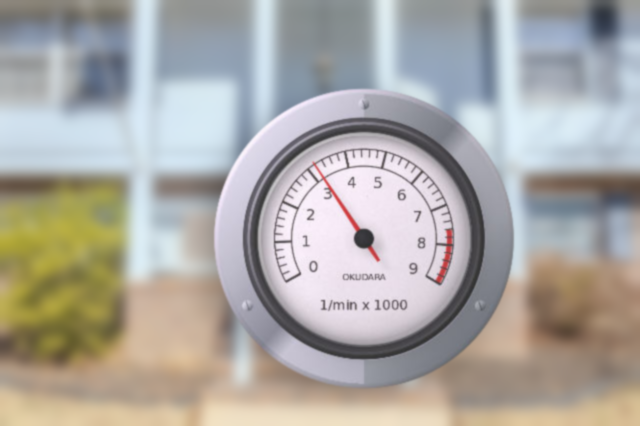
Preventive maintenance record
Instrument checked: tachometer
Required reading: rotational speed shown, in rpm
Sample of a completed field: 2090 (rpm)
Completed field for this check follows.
3200 (rpm)
